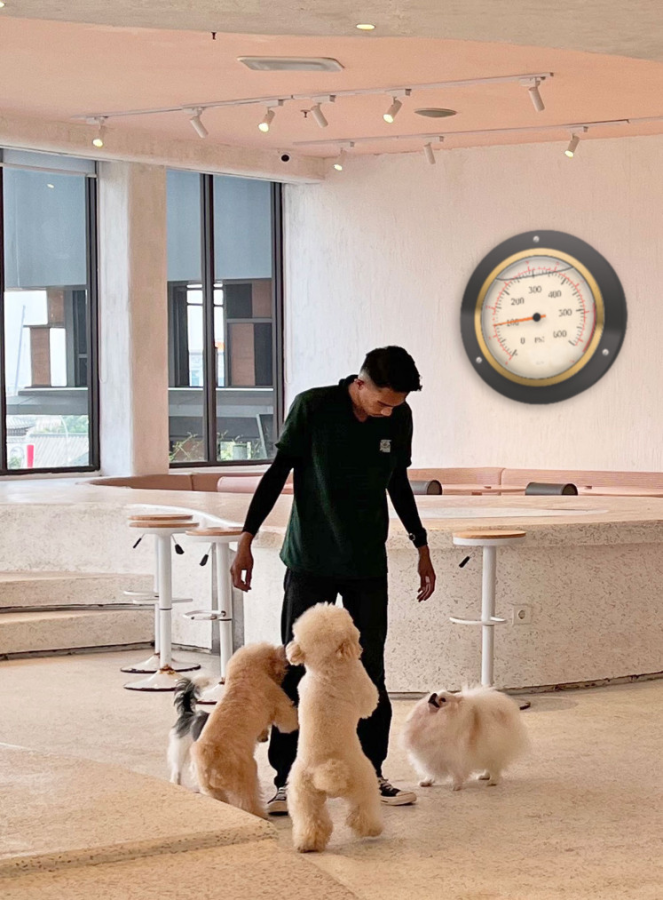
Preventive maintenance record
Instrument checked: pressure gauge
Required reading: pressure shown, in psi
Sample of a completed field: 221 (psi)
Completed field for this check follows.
100 (psi)
